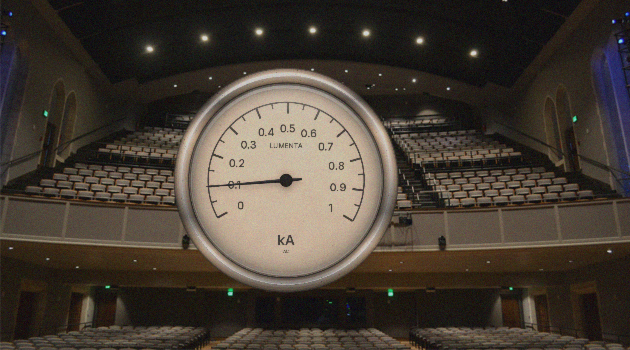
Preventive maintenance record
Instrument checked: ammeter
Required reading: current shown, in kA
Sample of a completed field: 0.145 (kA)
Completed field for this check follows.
0.1 (kA)
